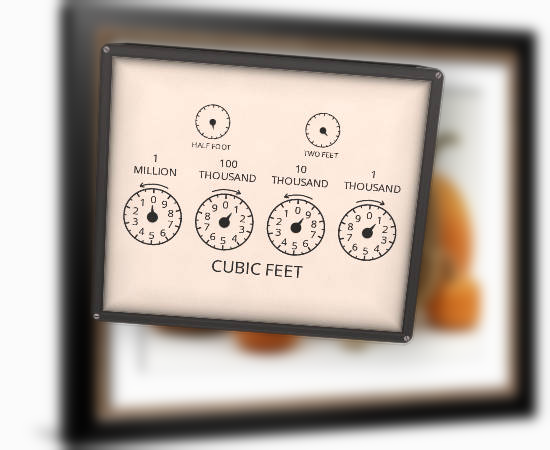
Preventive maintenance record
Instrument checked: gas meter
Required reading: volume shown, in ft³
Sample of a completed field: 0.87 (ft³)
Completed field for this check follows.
9100 (ft³)
